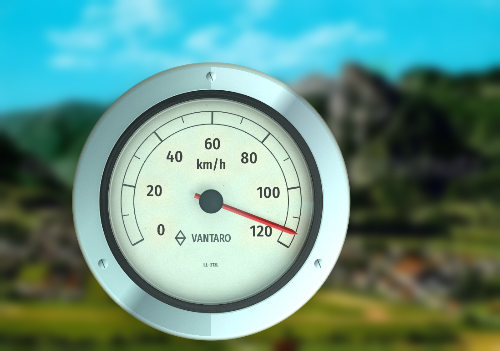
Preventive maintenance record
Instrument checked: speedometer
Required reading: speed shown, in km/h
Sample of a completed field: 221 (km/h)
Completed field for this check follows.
115 (km/h)
